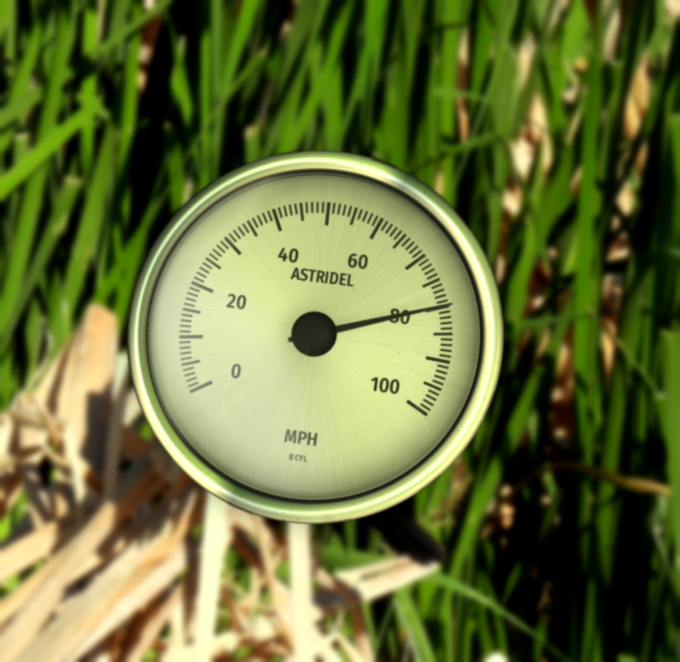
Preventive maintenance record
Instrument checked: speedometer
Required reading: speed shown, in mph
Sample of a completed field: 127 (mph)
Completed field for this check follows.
80 (mph)
